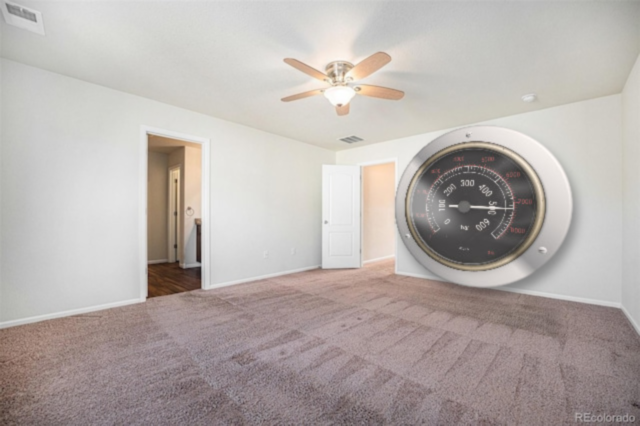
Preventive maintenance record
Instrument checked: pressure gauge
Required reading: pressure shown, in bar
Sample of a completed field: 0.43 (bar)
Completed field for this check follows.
500 (bar)
